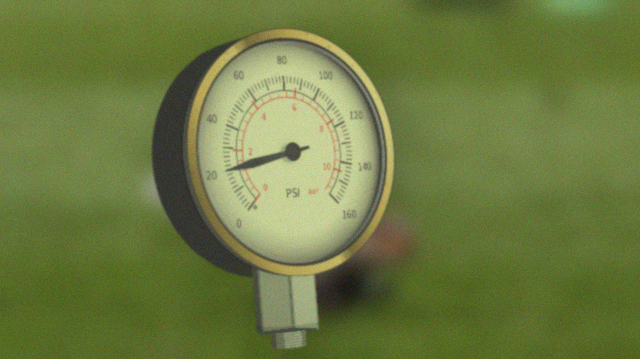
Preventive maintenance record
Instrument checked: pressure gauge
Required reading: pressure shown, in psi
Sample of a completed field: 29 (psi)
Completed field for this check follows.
20 (psi)
